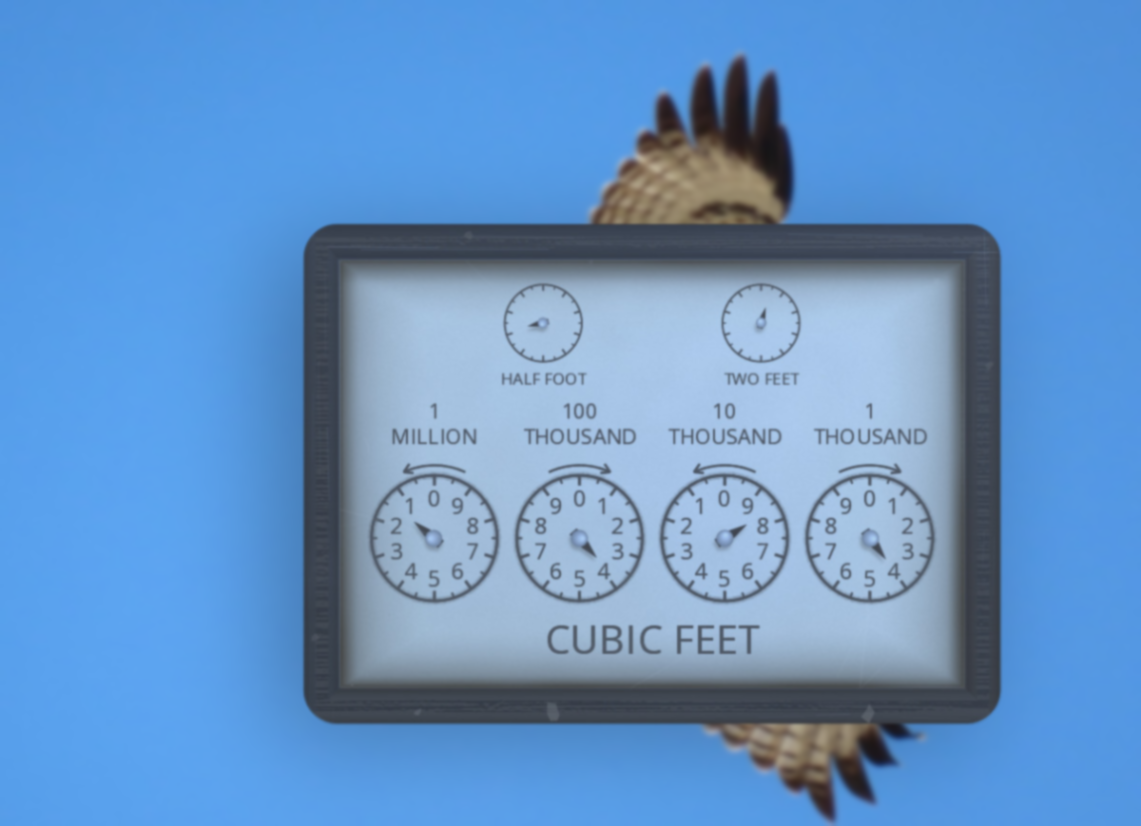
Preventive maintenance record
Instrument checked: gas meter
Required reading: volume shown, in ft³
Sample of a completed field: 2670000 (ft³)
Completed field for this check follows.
138400 (ft³)
